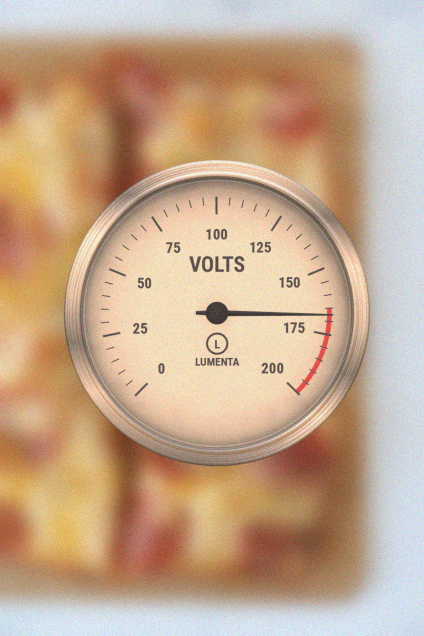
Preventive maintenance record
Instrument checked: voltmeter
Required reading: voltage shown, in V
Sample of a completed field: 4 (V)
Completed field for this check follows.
167.5 (V)
